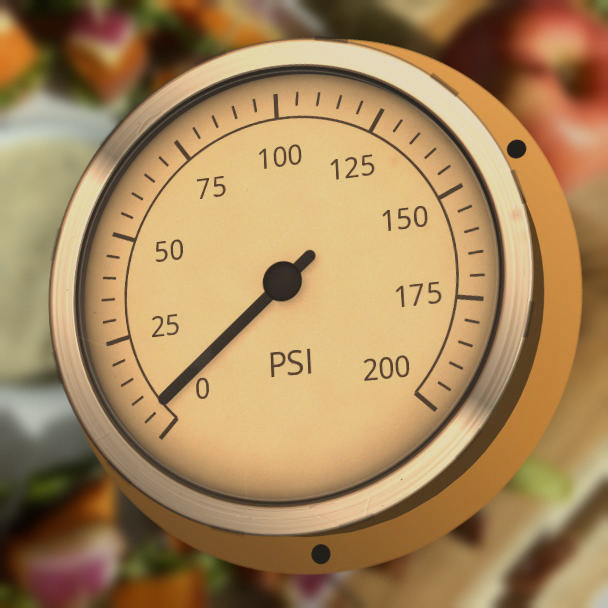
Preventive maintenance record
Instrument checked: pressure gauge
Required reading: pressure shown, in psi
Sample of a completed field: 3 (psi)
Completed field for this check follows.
5 (psi)
